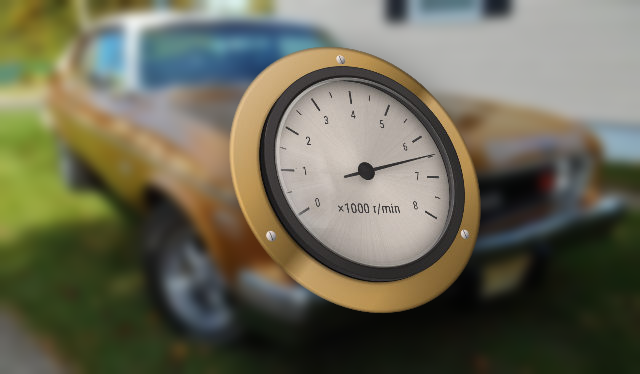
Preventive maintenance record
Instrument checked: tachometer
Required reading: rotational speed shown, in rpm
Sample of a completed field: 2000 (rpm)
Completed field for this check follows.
6500 (rpm)
